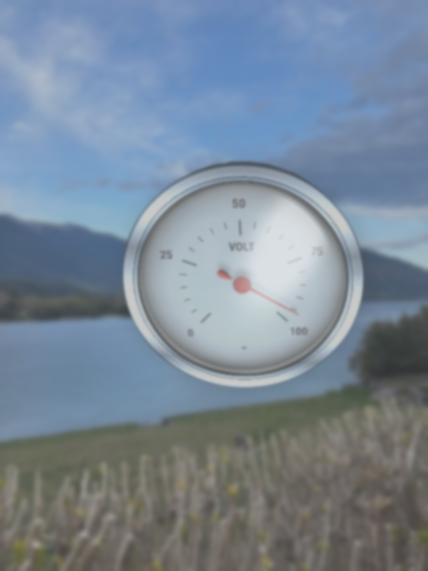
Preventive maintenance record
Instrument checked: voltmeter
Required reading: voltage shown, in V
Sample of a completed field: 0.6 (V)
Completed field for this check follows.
95 (V)
